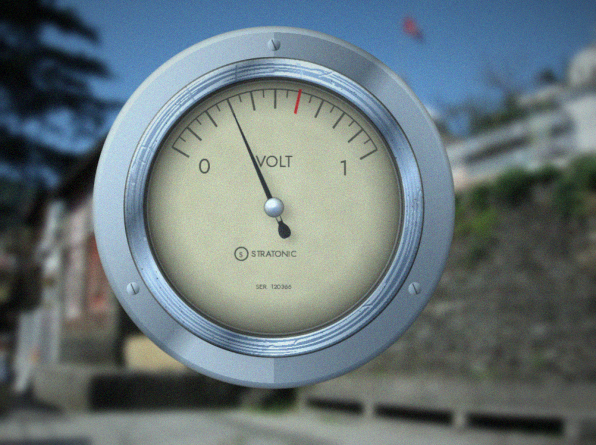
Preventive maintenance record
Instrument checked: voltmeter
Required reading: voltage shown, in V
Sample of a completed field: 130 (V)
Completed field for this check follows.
0.3 (V)
